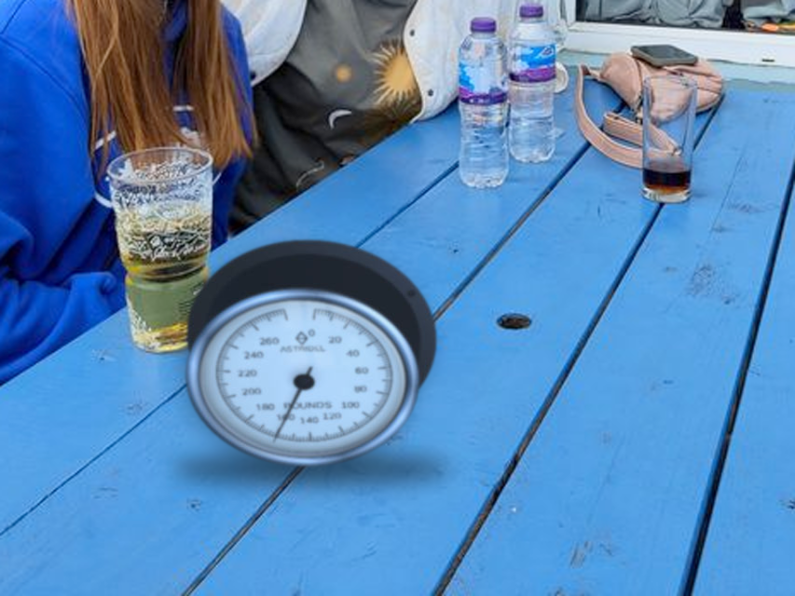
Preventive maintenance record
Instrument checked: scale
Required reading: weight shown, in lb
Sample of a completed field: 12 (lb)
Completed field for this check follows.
160 (lb)
